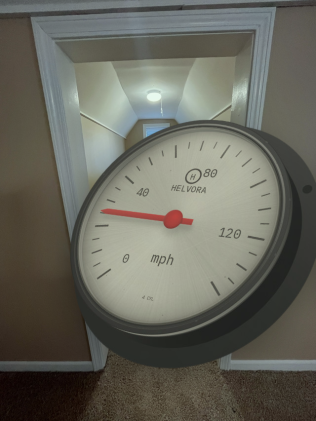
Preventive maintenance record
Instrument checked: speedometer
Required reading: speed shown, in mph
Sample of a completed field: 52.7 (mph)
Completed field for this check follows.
25 (mph)
